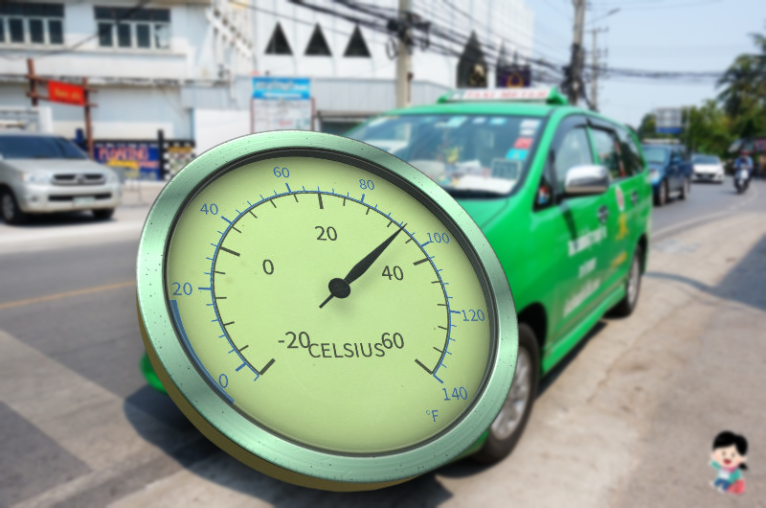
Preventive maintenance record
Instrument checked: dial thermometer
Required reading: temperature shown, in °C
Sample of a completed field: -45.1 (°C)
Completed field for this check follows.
34 (°C)
